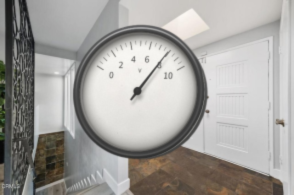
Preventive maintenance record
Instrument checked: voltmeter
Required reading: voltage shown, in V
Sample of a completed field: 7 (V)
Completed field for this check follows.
8 (V)
